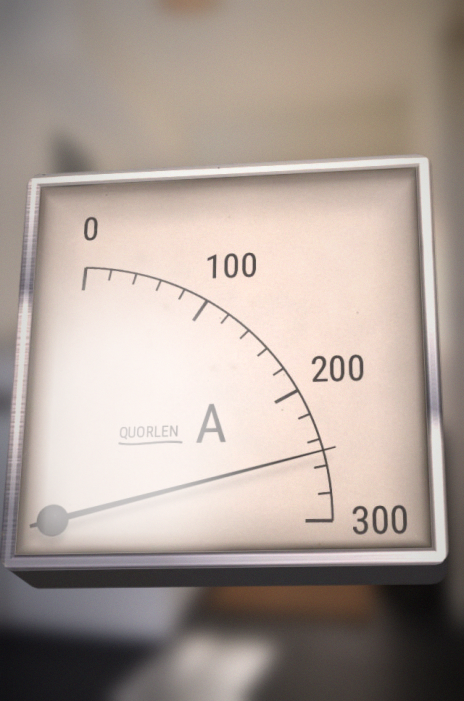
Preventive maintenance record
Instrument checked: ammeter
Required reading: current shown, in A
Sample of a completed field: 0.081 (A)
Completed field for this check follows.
250 (A)
